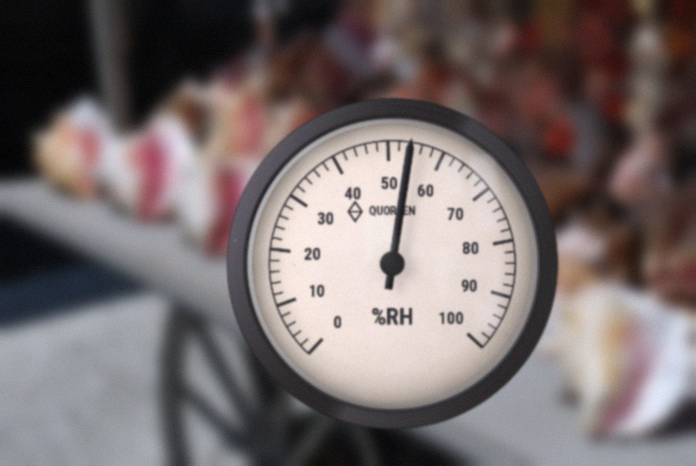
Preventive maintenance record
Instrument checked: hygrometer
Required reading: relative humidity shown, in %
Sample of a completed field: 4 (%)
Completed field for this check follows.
54 (%)
